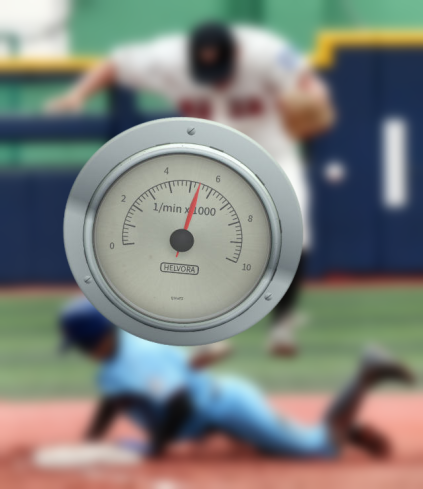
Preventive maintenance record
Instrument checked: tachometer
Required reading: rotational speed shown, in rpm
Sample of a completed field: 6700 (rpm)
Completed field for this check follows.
5400 (rpm)
